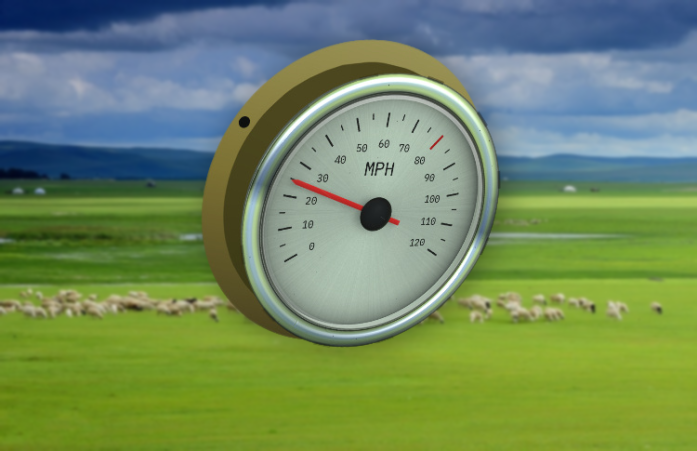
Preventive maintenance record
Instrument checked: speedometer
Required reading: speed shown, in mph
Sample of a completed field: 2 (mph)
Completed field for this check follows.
25 (mph)
